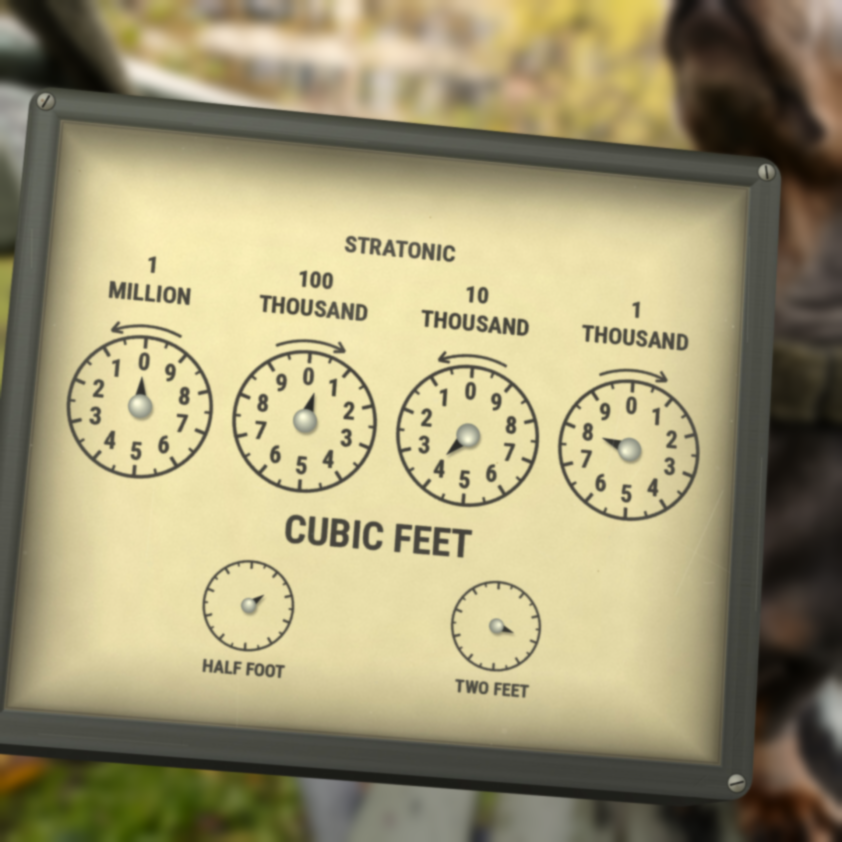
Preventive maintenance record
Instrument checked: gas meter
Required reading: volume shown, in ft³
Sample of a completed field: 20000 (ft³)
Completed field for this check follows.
3800 (ft³)
